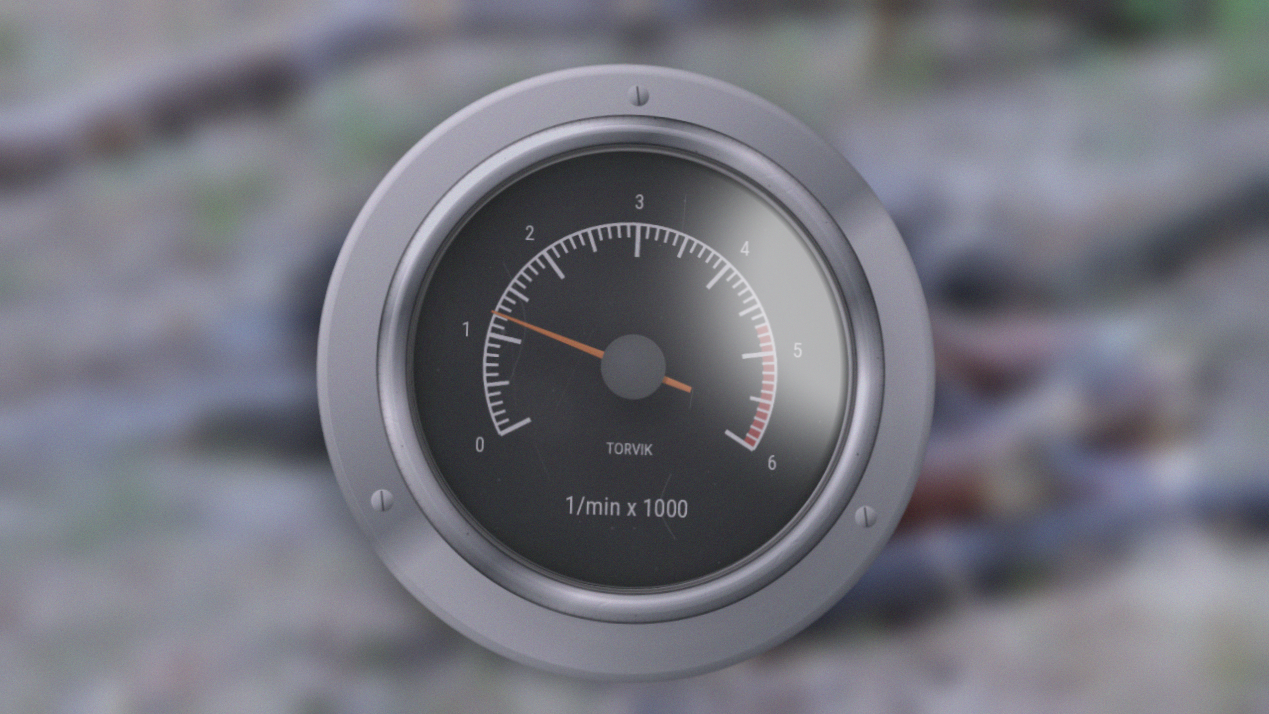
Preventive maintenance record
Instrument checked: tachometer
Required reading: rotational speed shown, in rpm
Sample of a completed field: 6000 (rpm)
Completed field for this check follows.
1200 (rpm)
